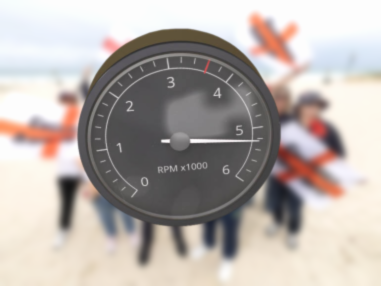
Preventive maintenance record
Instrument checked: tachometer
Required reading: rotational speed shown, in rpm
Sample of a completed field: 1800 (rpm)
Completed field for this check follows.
5200 (rpm)
